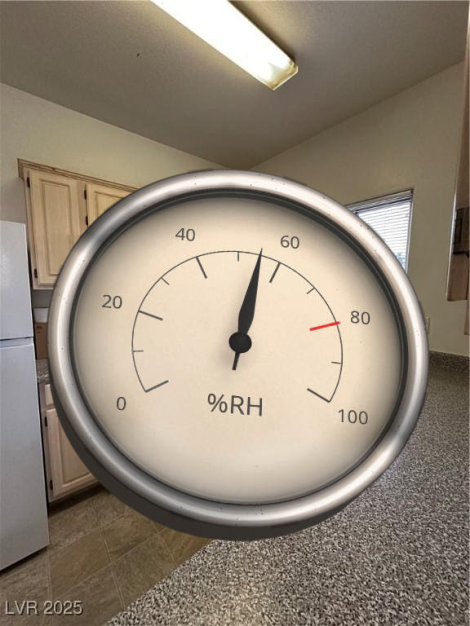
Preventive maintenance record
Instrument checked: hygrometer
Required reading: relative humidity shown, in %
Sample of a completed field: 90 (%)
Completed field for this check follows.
55 (%)
